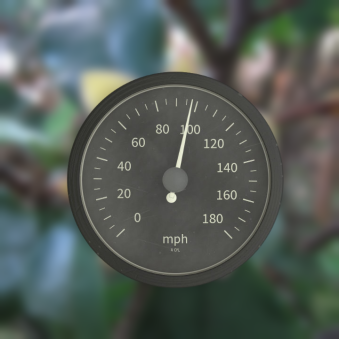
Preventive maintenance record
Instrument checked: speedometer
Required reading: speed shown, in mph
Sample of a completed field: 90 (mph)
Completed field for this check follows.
97.5 (mph)
